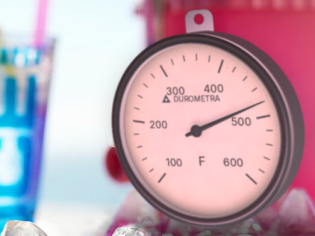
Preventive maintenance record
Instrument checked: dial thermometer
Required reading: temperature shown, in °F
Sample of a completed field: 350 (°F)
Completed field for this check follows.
480 (°F)
